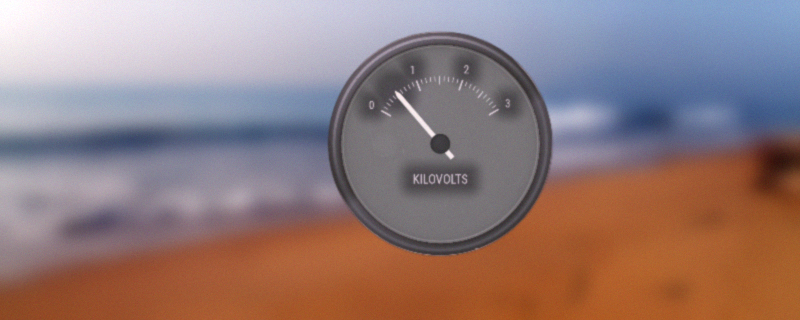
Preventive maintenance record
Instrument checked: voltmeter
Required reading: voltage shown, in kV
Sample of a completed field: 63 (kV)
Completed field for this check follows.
0.5 (kV)
